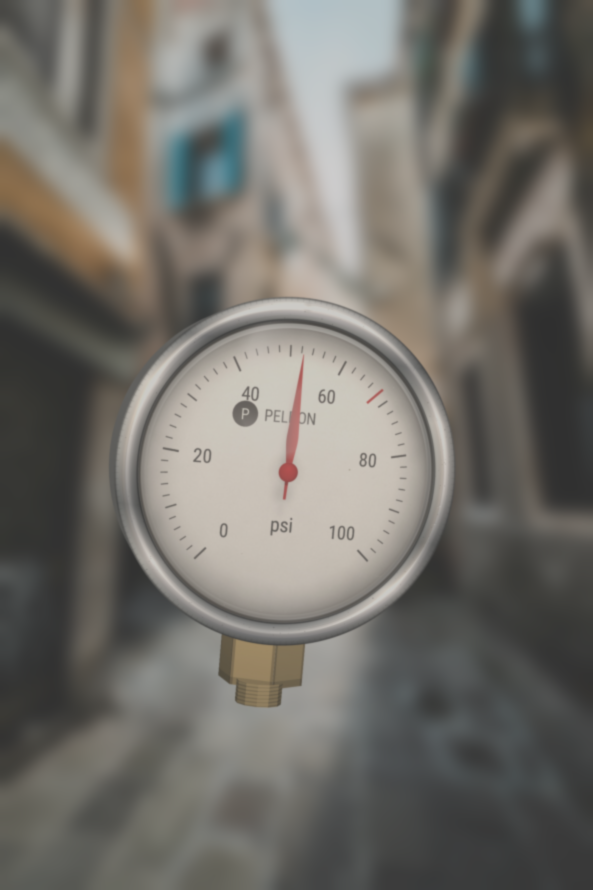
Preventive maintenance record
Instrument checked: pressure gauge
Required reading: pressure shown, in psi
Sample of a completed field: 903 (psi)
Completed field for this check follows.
52 (psi)
